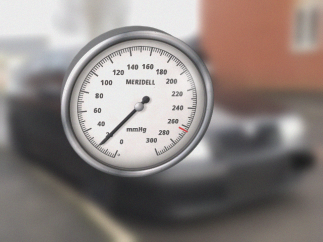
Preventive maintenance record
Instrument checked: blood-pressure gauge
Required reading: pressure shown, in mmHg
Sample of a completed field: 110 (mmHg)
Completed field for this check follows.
20 (mmHg)
